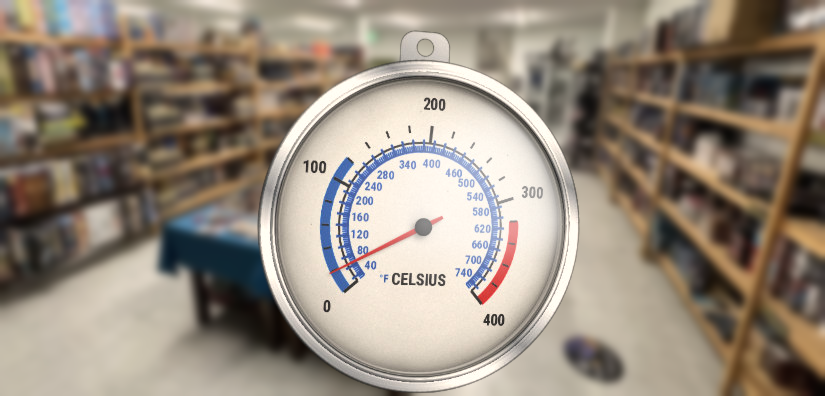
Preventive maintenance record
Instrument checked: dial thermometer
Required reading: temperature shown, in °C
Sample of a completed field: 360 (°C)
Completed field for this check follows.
20 (°C)
